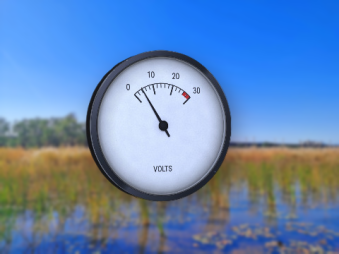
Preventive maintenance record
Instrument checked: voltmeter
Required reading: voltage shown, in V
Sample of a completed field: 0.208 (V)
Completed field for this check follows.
4 (V)
